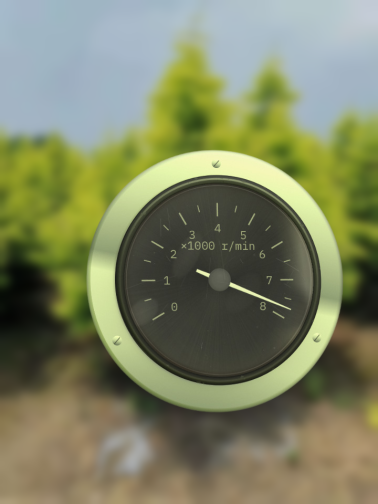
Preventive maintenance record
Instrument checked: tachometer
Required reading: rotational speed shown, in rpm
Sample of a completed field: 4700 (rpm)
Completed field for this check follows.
7750 (rpm)
